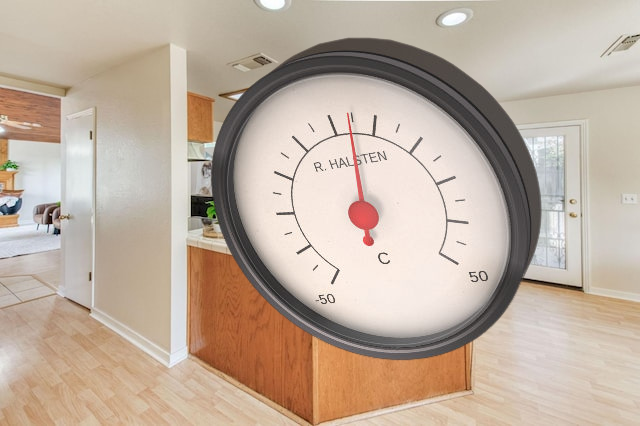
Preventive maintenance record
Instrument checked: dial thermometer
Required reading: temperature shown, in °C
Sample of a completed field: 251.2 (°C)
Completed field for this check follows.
5 (°C)
